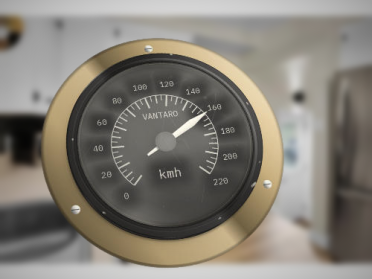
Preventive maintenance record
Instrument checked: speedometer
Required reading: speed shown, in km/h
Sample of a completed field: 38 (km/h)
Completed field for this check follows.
160 (km/h)
